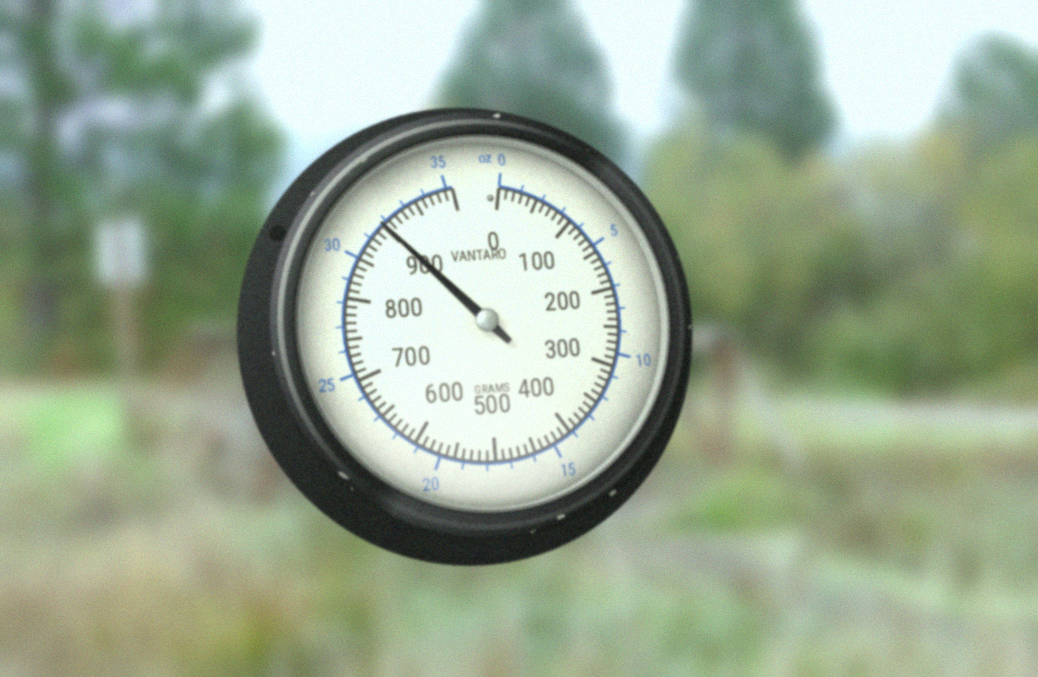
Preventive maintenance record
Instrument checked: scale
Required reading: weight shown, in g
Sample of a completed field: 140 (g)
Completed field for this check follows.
900 (g)
